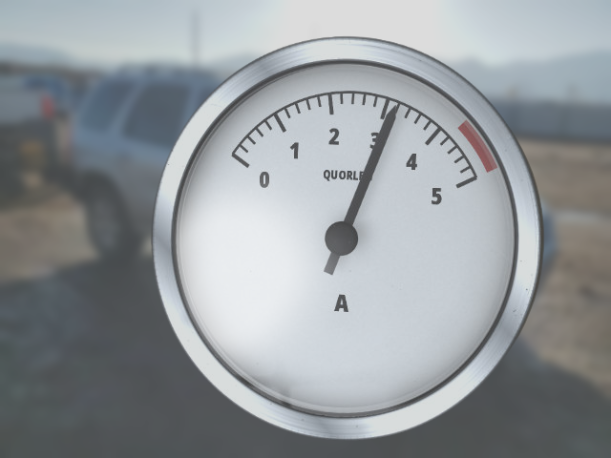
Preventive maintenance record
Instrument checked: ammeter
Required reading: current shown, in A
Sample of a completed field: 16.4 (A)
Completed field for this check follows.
3.2 (A)
